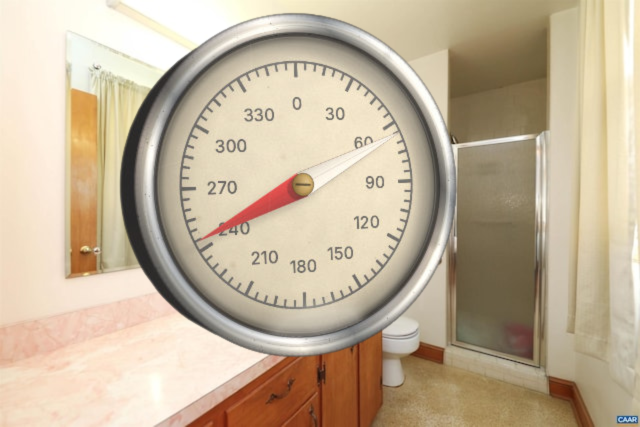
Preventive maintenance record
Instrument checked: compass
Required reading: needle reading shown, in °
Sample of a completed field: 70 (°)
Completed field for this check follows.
245 (°)
